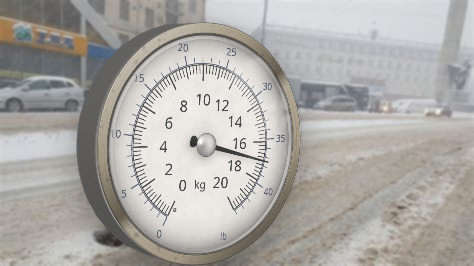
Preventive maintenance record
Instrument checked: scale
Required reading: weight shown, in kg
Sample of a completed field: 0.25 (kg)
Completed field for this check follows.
17 (kg)
